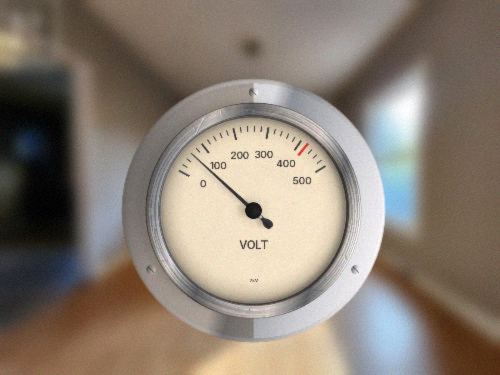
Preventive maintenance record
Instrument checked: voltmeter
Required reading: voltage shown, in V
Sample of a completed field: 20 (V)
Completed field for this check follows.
60 (V)
